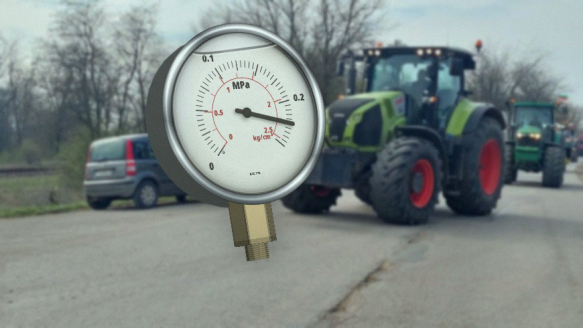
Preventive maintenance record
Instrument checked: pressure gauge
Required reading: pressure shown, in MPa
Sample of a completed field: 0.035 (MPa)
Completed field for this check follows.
0.225 (MPa)
